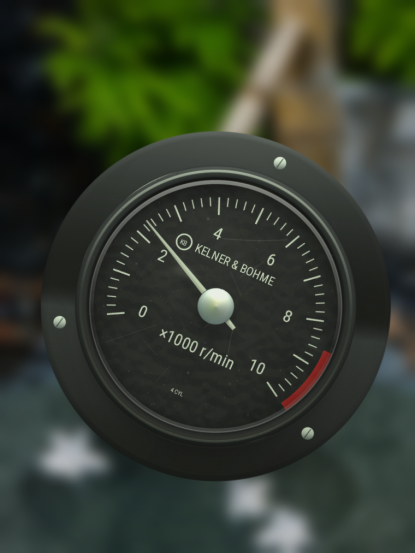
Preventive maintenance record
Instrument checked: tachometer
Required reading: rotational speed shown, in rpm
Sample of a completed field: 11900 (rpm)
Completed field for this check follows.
2300 (rpm)
